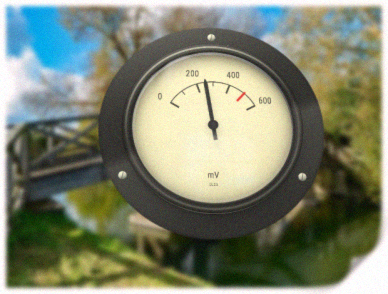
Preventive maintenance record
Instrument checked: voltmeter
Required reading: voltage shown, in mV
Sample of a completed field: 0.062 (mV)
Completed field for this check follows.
250 (mV)
